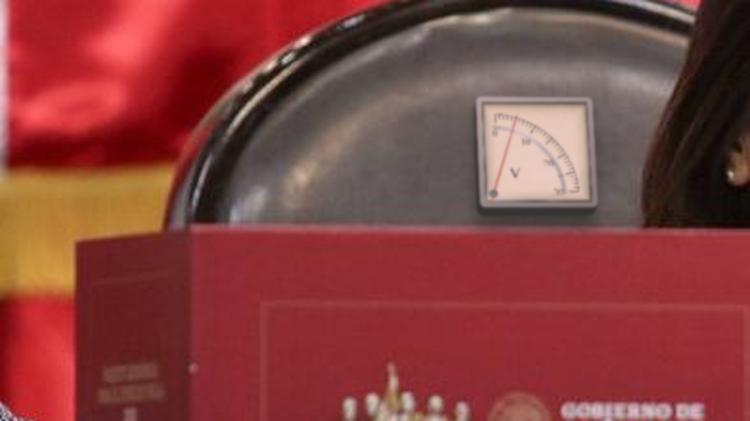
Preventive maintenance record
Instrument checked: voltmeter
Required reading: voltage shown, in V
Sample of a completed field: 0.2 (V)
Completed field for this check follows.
5 (V)
